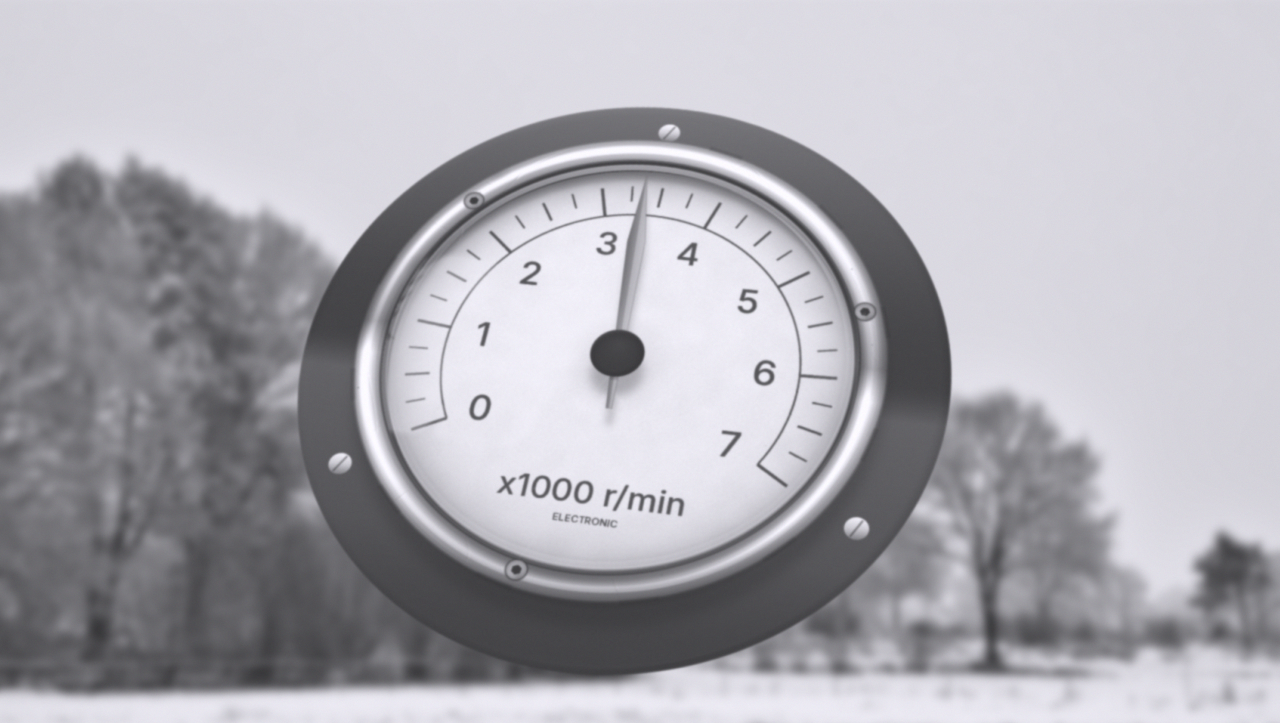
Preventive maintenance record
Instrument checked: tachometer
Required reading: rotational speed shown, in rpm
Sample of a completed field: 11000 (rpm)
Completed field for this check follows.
3375 (rpm)
